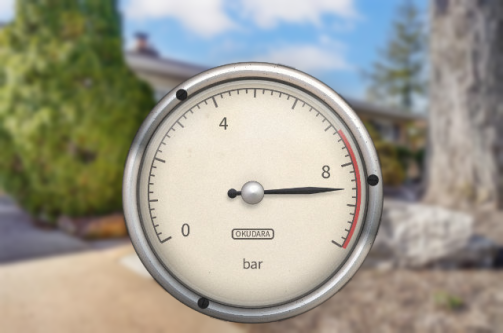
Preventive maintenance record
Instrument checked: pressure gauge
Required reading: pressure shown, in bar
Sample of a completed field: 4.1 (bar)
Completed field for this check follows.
8.6 (bar)
